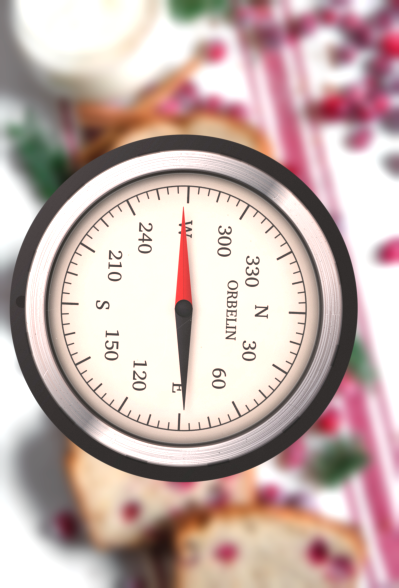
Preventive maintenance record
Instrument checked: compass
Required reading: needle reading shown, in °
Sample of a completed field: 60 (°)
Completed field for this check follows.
267.5 (°)
